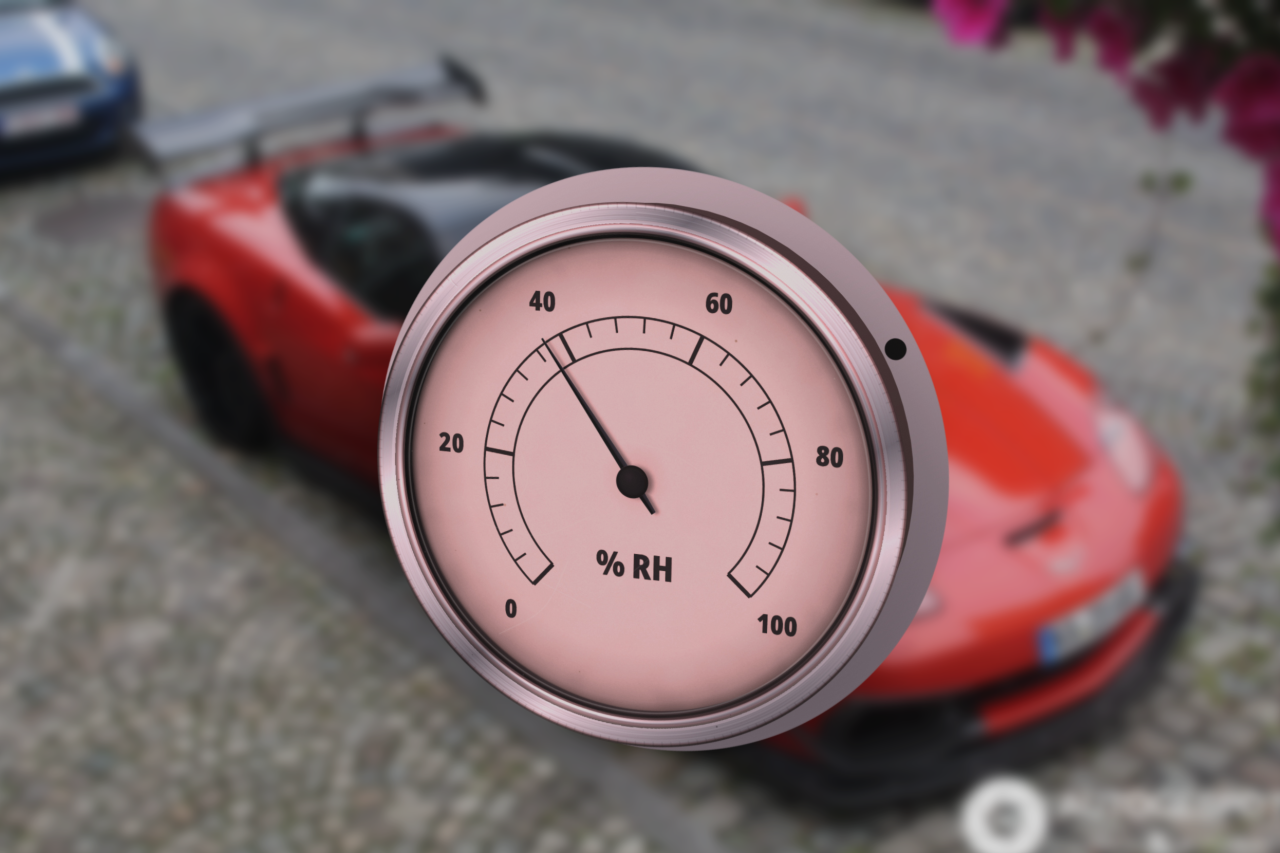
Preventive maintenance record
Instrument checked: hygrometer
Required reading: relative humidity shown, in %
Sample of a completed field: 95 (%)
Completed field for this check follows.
38 (%)
